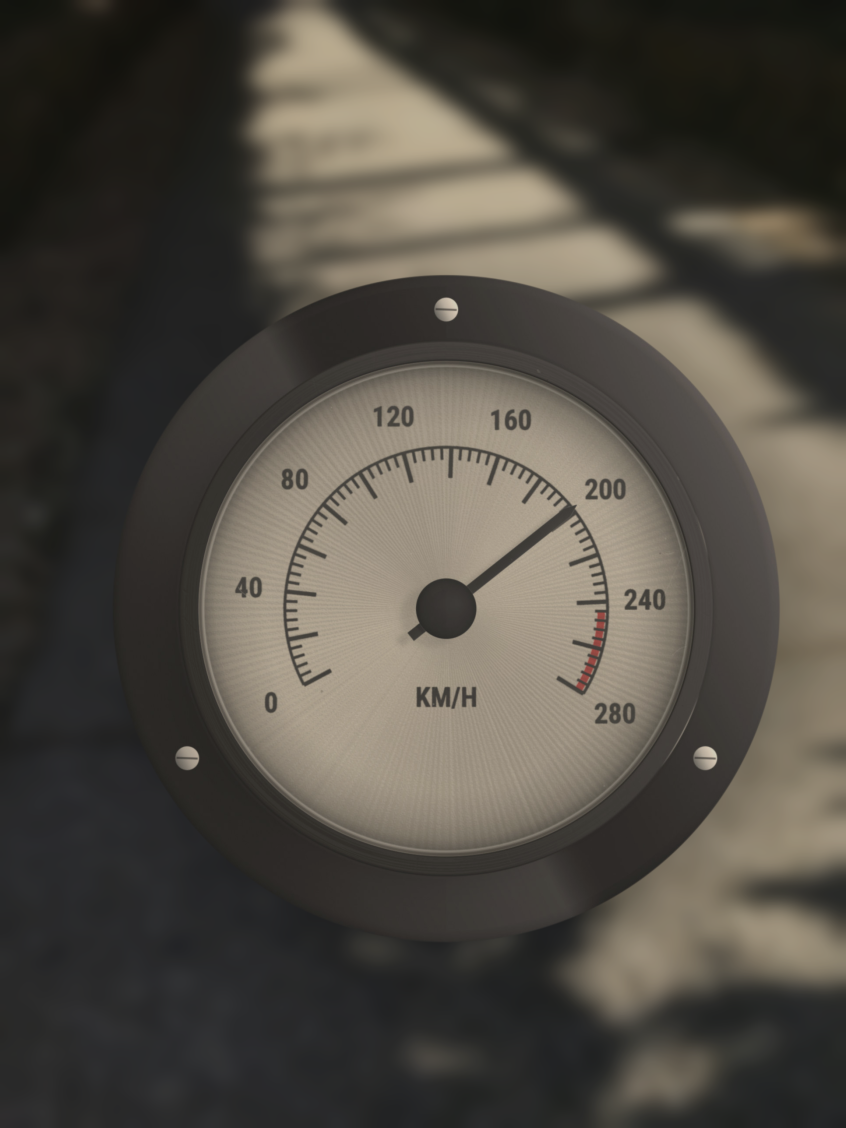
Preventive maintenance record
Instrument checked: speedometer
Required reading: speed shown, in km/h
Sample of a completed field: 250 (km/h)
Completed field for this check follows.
198 (km/h)
